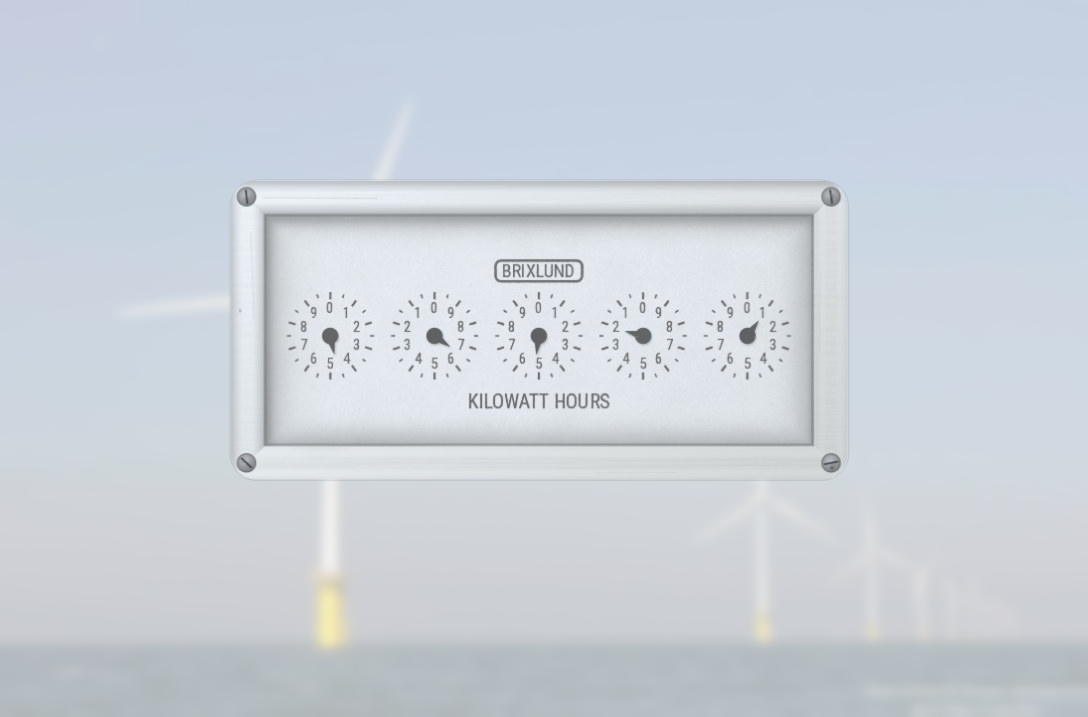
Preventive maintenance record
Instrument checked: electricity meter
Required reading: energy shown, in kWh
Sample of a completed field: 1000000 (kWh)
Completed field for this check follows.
46521 (kWh)
